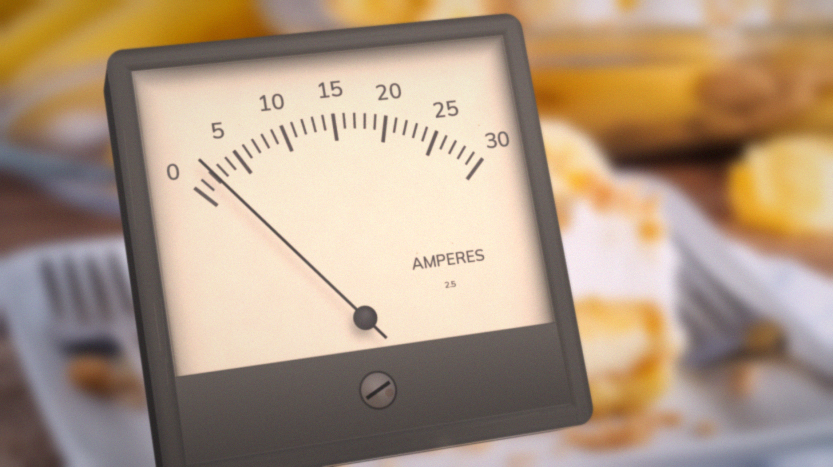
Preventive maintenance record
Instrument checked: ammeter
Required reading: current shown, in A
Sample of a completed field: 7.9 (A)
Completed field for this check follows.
2 (A)
